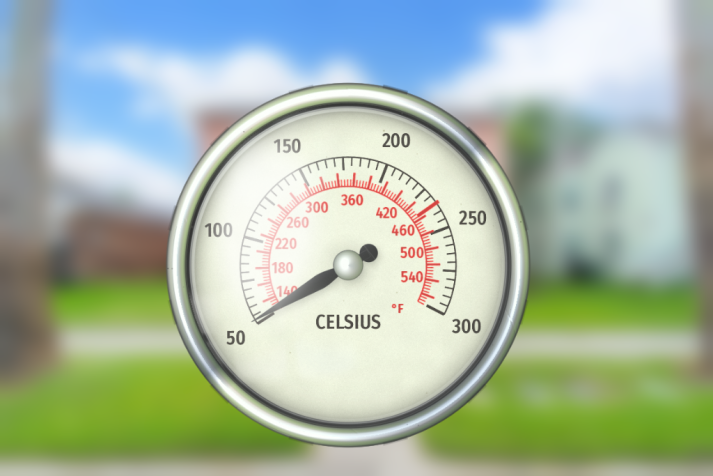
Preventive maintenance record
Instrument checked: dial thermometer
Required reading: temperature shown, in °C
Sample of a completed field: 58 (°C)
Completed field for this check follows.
52.5 (°C)
